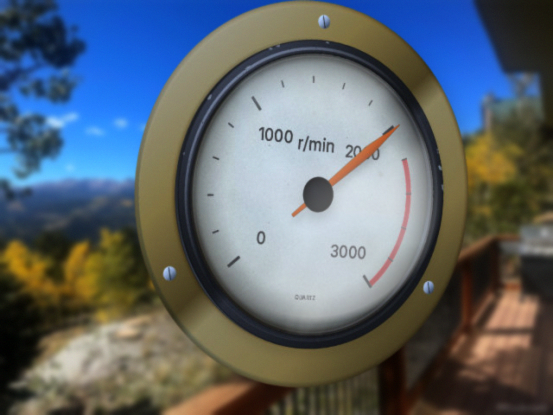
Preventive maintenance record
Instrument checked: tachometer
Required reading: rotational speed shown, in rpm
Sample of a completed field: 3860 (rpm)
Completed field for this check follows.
2000 (rpm)
